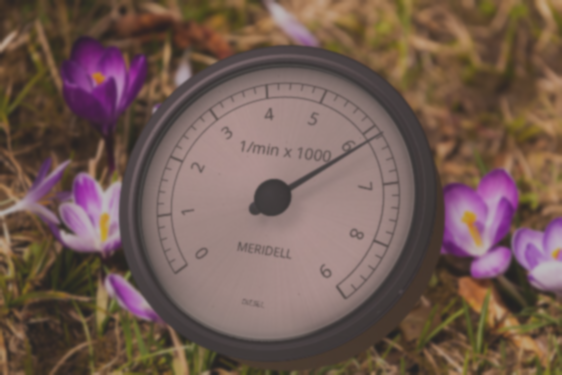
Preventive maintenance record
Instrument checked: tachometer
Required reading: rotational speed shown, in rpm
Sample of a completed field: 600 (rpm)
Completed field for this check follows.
6200 (rpm)
